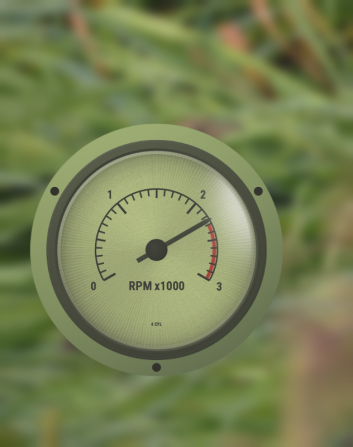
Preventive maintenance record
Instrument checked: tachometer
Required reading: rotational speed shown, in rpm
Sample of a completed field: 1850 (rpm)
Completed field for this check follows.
2250 (rpm)
